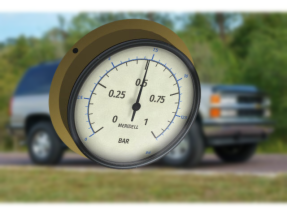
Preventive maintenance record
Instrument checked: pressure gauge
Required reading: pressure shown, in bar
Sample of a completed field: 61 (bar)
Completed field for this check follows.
0.5 (bar)
